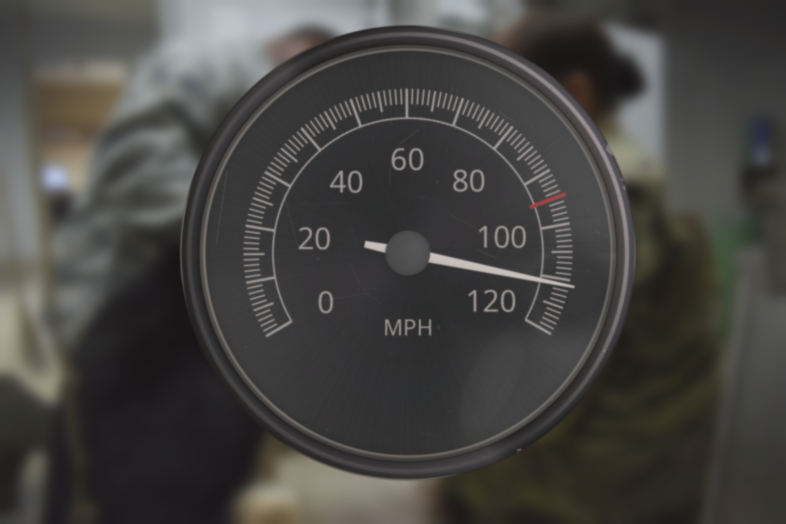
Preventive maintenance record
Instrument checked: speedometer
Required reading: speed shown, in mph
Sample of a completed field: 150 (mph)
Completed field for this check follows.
111 (mph)
